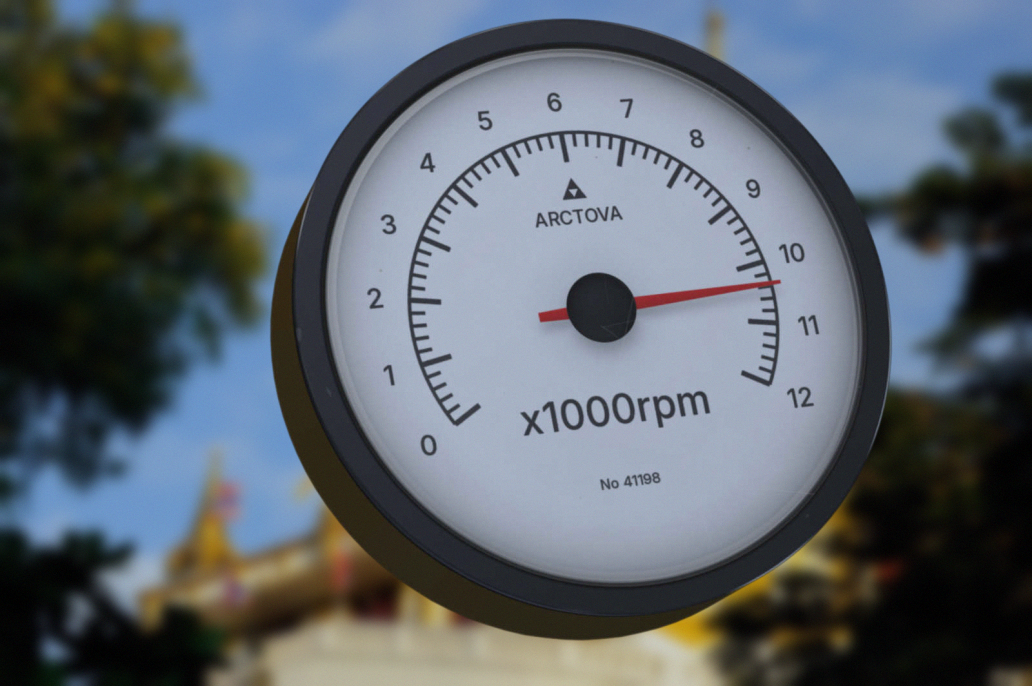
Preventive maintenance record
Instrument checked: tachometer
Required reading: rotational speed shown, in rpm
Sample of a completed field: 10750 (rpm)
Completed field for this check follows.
10400 (rpm)
